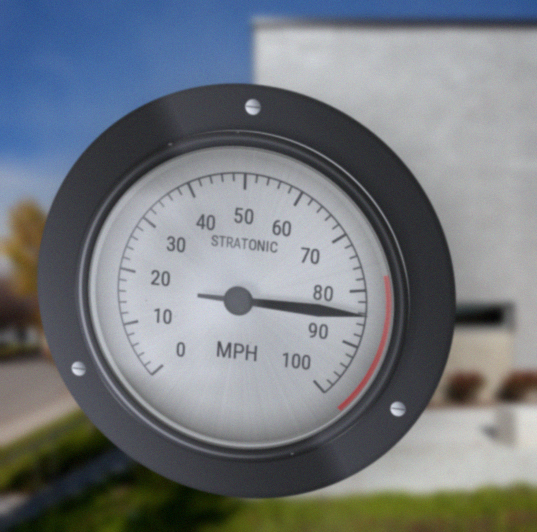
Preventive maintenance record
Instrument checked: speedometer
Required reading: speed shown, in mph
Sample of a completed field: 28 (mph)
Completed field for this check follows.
84 (mph)
